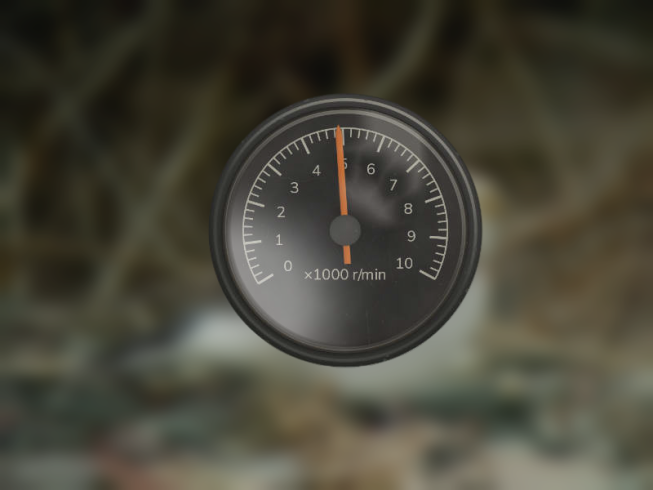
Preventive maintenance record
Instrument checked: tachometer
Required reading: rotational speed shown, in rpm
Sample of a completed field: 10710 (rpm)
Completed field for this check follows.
4900 (rpm)
